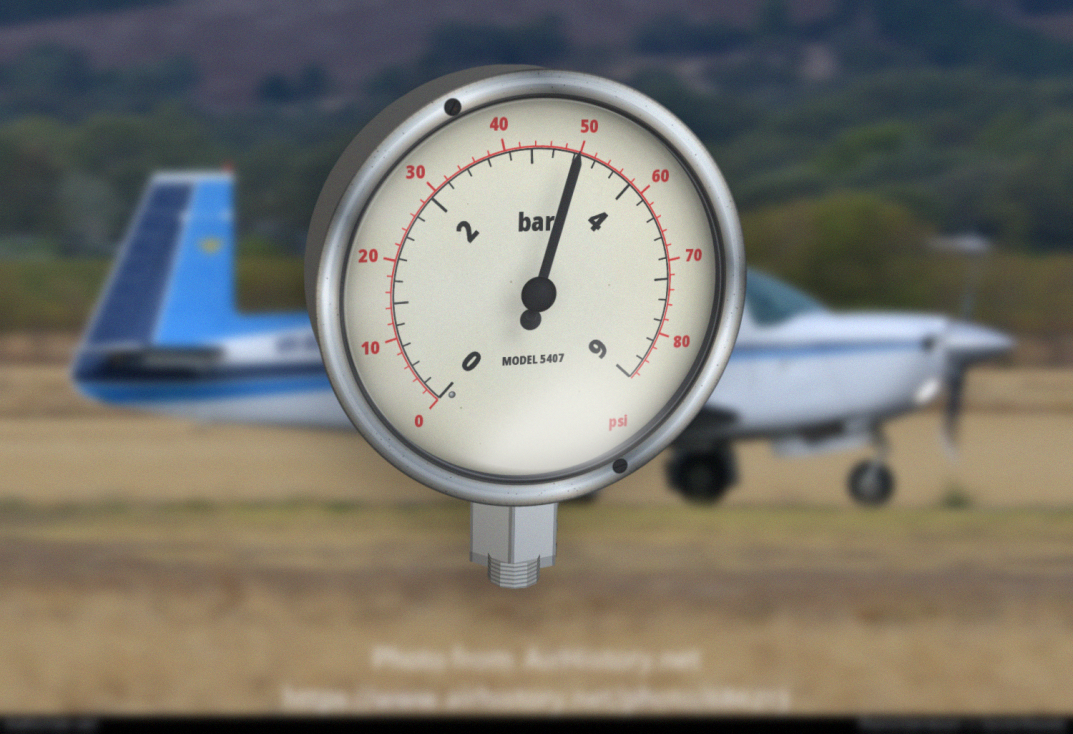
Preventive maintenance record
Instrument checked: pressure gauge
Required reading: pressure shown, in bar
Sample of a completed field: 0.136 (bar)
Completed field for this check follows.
3.4 (bar)
